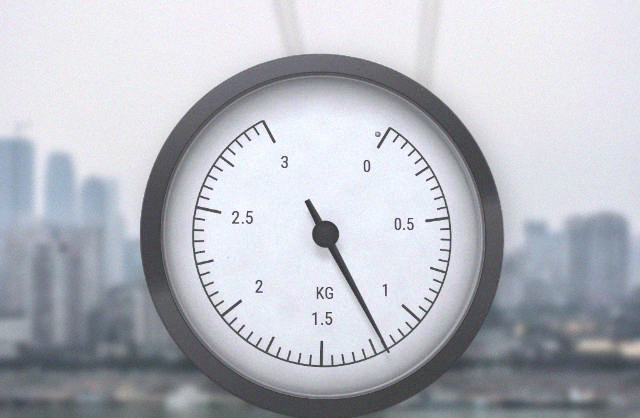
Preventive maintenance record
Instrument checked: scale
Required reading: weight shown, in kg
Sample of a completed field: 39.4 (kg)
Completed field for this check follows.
1.2 (kg)
